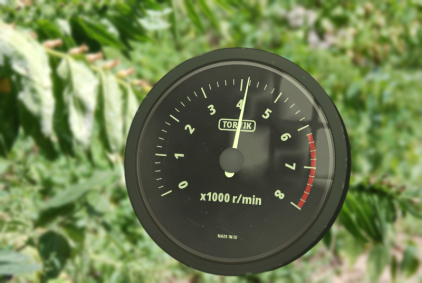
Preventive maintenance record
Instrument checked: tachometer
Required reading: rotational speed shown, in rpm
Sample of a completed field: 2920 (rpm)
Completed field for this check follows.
4200 (rpm)
